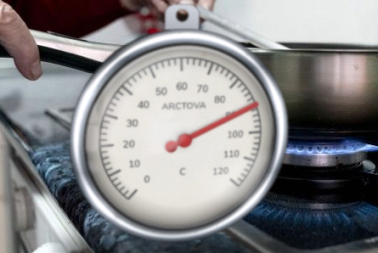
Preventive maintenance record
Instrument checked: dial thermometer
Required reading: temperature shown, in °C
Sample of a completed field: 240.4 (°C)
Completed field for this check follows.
90 (°C)
